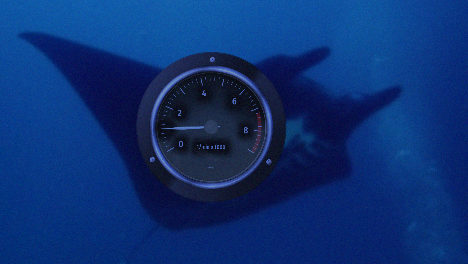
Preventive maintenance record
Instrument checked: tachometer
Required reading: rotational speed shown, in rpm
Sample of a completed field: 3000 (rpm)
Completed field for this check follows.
1000 (rpm)
